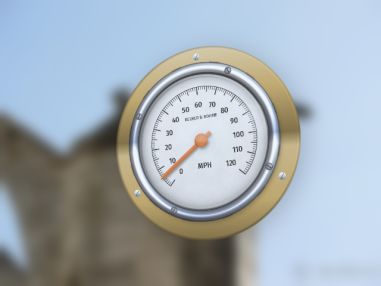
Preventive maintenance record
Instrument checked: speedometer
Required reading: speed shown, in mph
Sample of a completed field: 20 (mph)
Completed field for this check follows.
5 (mph)
